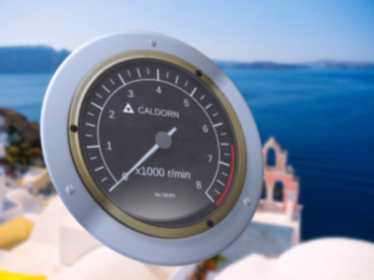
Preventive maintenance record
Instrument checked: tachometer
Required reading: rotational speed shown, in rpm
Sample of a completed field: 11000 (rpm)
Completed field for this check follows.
0 (rpm)
